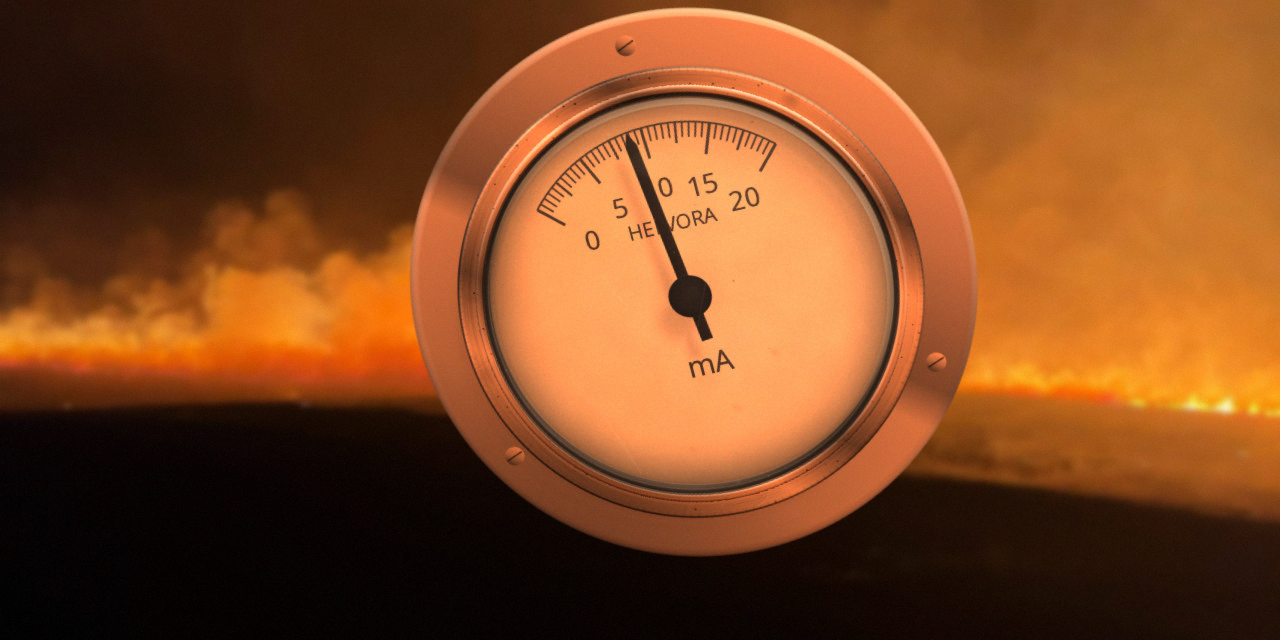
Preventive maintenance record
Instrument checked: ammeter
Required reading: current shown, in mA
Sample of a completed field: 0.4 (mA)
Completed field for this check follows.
9 (mA)
